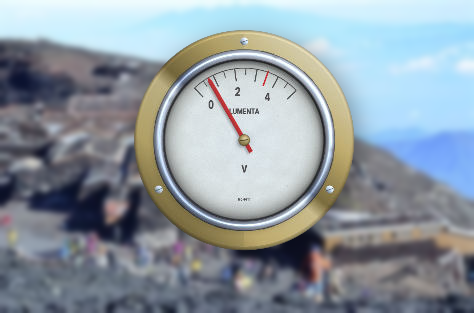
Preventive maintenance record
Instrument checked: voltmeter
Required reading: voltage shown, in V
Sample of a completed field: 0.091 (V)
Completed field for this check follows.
0.75 (V)
